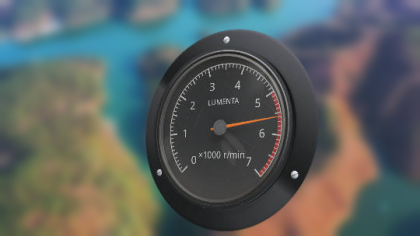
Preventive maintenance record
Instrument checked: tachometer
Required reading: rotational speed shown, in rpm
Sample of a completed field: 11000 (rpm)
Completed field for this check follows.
5600 (rpm)
